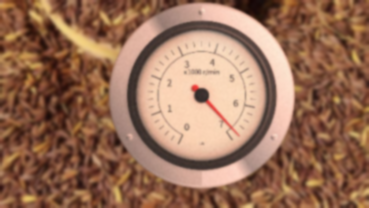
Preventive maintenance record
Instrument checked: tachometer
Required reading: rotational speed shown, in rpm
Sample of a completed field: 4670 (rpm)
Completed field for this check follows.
6800 (rpm)
